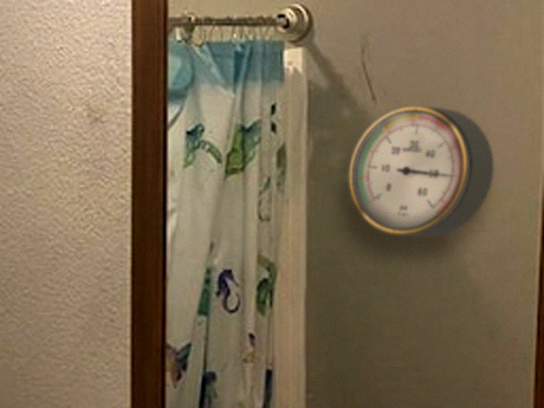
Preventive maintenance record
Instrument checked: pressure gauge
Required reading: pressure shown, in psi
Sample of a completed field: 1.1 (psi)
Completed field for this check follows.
50 (psi)
